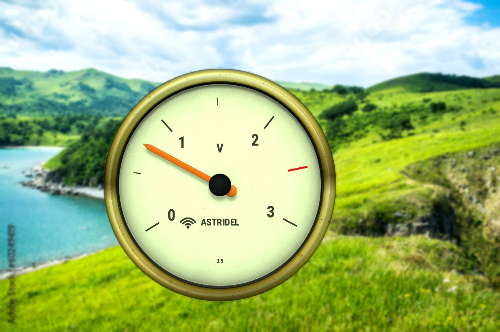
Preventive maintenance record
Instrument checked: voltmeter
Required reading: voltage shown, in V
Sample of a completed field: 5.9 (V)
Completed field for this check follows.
0.75 (V)
